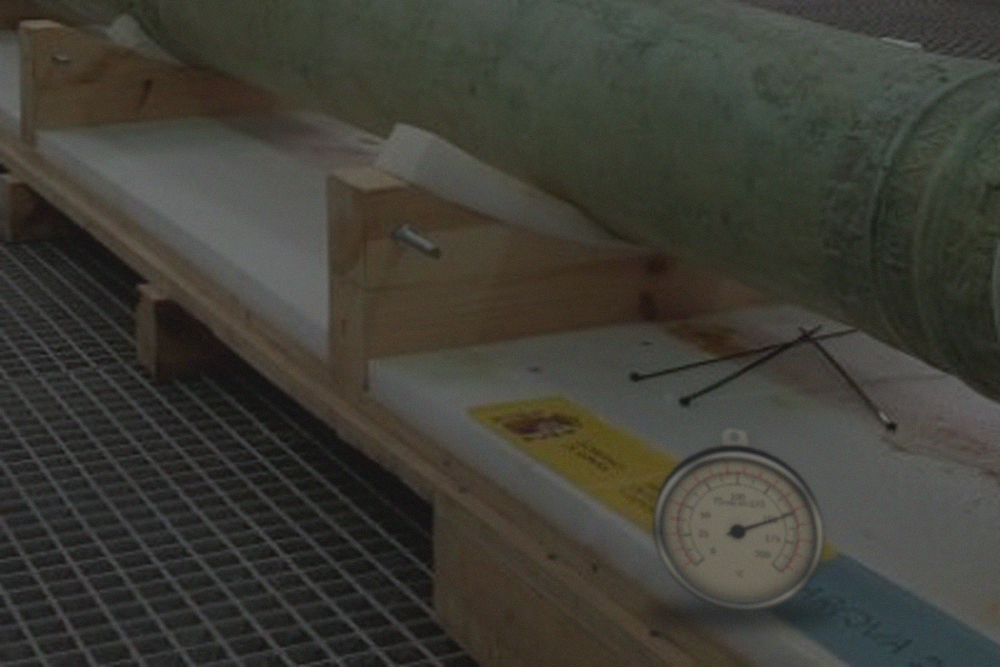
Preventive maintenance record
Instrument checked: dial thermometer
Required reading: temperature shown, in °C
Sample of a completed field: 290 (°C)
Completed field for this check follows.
150 (°C)
